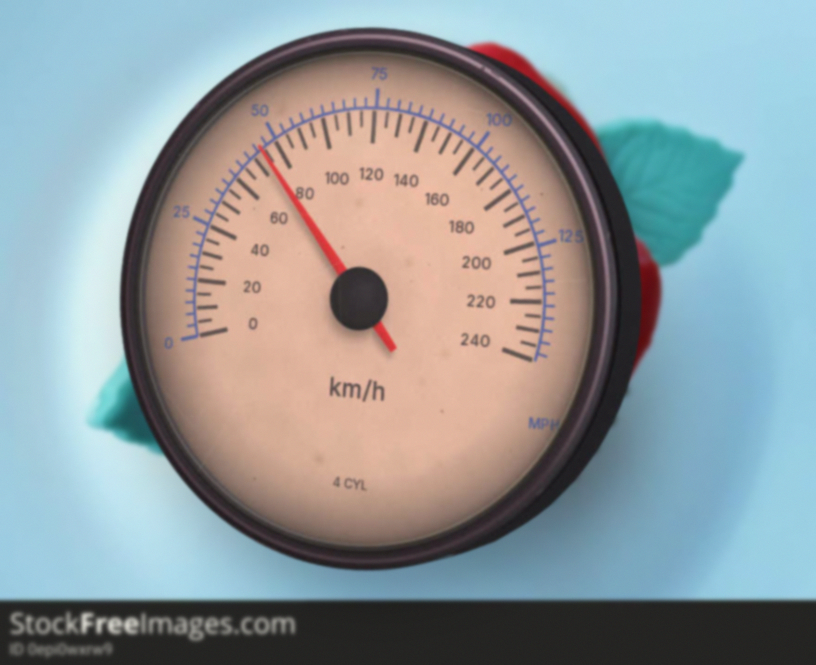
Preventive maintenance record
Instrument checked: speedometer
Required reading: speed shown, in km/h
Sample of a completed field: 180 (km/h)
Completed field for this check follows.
75 (km/h)
